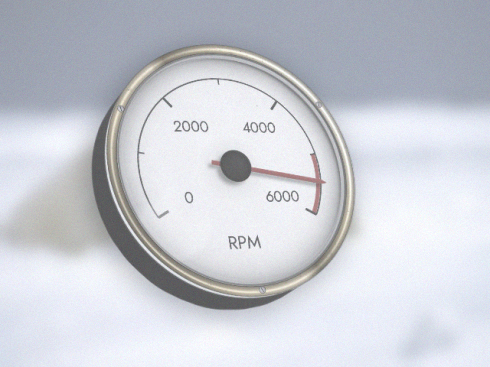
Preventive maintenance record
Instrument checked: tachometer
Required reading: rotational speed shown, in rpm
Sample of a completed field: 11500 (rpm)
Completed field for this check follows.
5500 (rpm)
